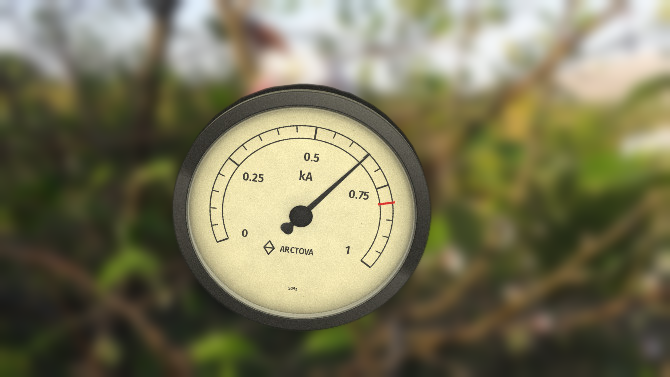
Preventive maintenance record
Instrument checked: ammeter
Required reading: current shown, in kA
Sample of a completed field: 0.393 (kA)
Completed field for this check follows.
0.65 (kA)
